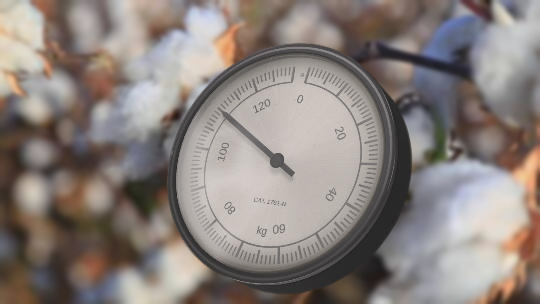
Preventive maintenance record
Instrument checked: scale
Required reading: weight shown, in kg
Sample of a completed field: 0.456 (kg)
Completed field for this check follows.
110 (kg)
